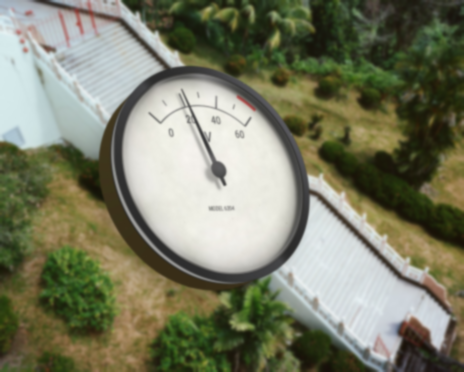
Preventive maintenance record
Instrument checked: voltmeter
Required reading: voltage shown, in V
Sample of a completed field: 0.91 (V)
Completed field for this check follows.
20 (V)
